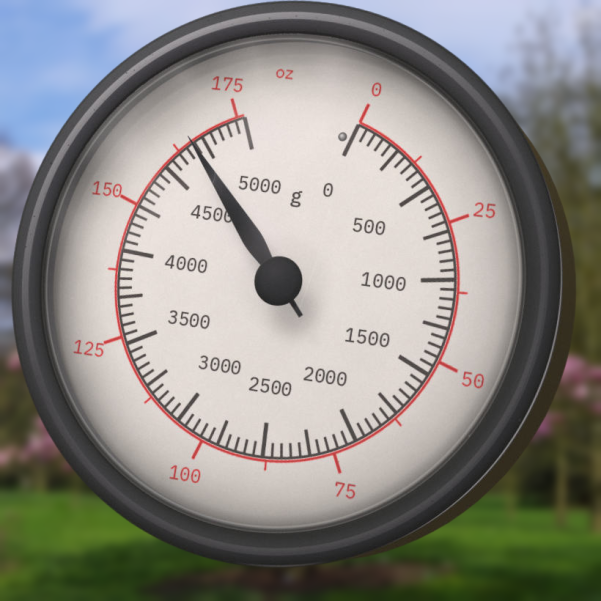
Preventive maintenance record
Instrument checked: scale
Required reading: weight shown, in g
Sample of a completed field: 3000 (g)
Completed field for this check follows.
4700 (g)
